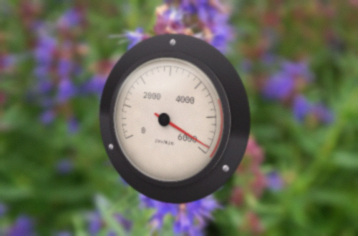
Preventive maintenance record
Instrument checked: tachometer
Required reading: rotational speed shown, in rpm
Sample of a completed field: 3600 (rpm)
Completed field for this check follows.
5800 (rpm)
